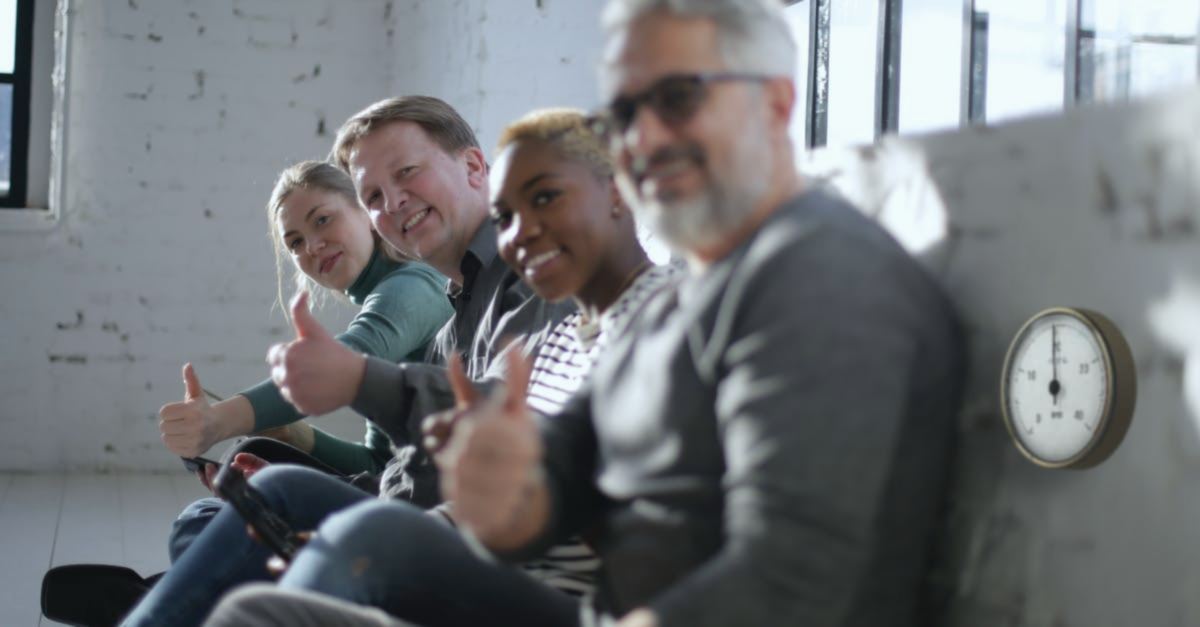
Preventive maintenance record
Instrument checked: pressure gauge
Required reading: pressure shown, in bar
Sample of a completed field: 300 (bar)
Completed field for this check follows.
20 (bar)
